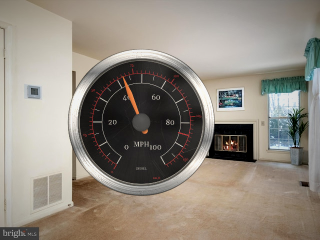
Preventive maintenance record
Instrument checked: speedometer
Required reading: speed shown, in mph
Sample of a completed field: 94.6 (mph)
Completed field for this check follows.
42.5 (mph)
